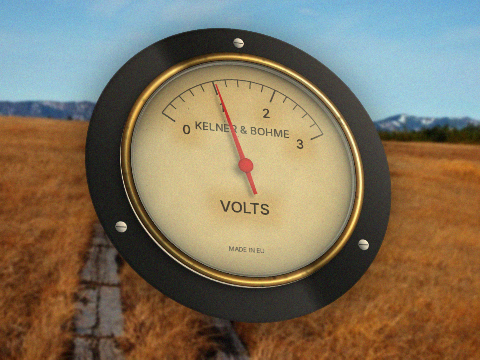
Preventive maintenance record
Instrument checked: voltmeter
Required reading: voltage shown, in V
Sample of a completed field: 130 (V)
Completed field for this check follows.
1 (V)
